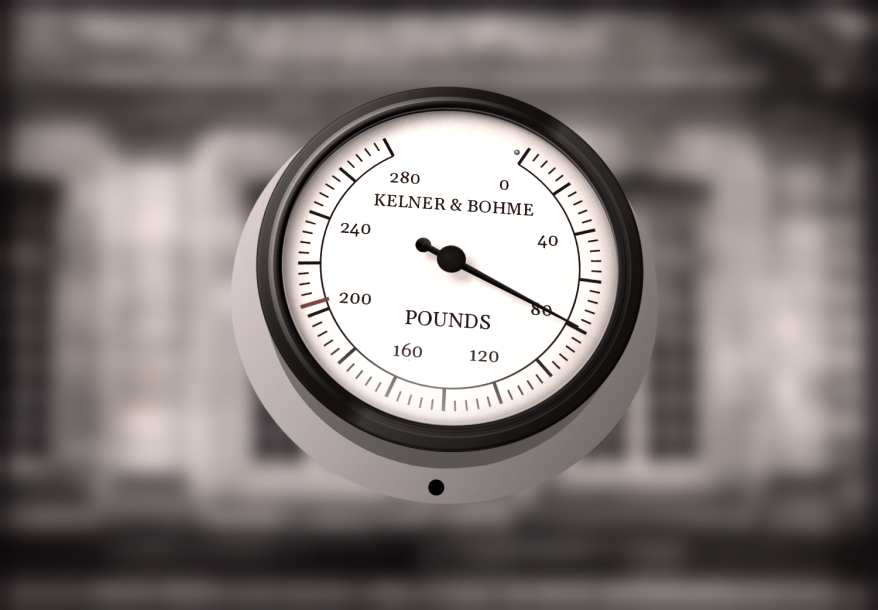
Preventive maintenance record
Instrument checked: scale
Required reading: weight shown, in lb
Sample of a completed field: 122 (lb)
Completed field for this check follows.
80 (lb)
